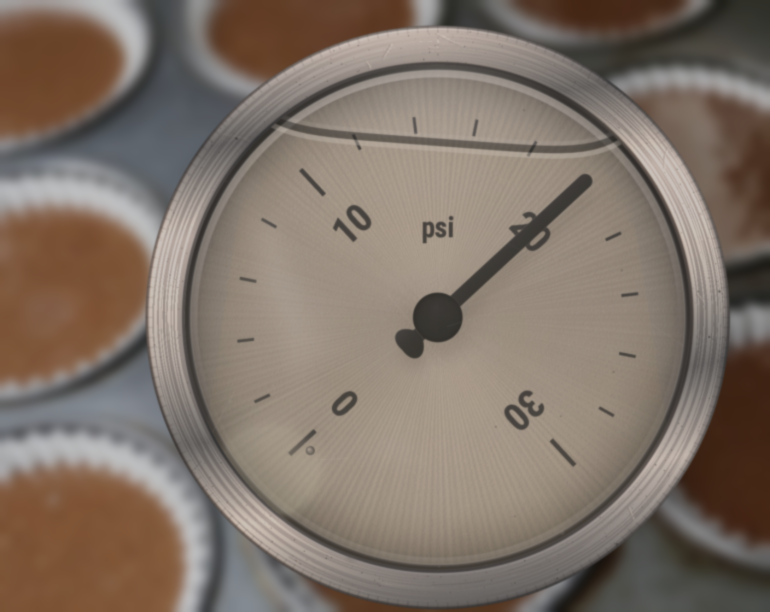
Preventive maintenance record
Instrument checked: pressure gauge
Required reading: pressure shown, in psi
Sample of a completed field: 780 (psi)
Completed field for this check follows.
20 (psi)
